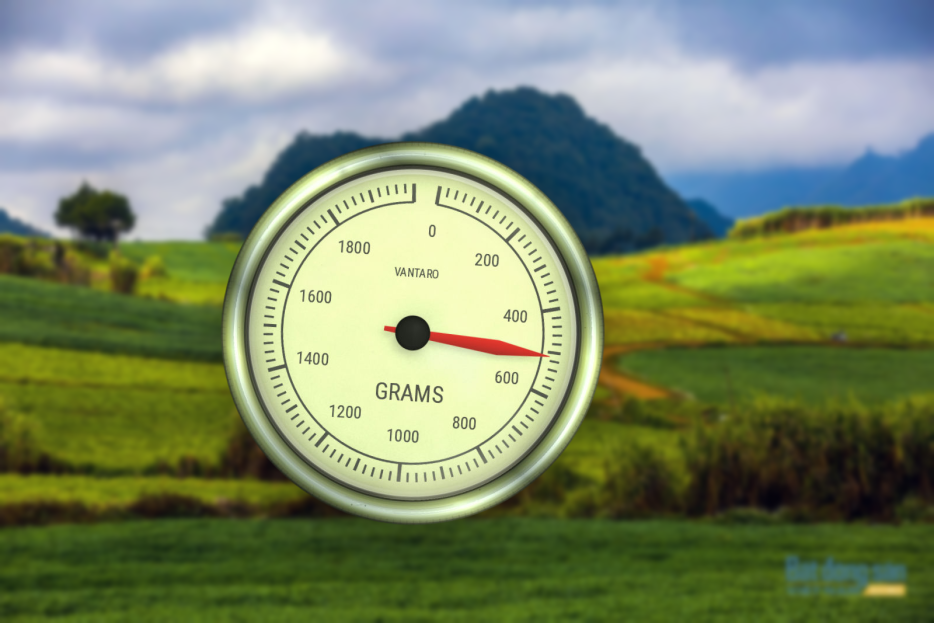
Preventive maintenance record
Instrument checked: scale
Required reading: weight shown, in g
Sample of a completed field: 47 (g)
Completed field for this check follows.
510 (g)
